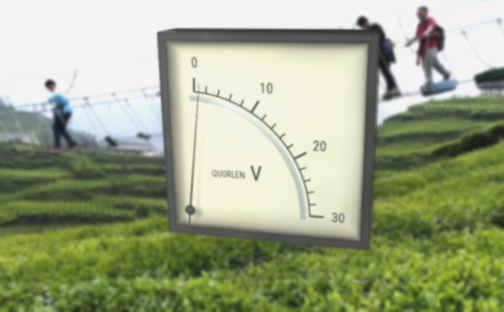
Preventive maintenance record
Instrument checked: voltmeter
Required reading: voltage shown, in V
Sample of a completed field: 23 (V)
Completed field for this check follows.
1 (V)
